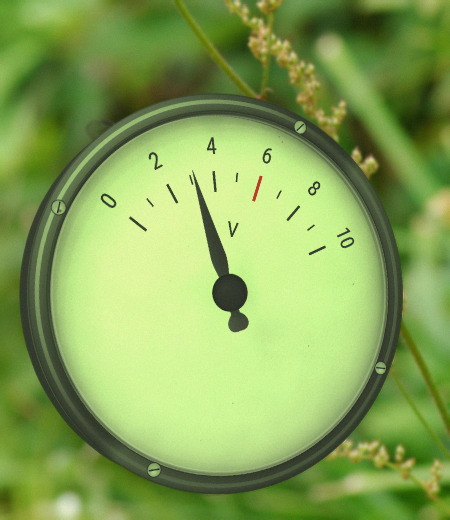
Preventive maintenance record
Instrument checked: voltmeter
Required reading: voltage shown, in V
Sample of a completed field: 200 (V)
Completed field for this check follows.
3 (V)
